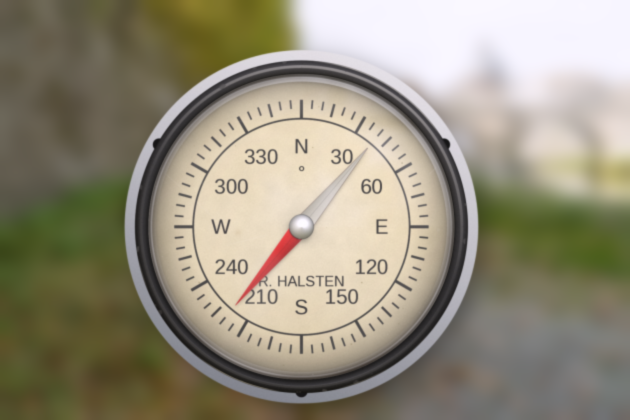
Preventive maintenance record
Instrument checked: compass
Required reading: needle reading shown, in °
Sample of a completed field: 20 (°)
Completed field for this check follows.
220 (°)
